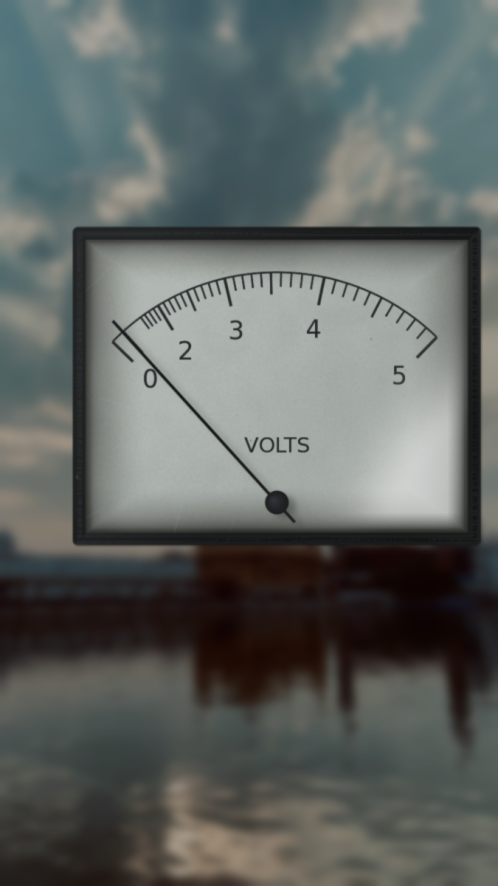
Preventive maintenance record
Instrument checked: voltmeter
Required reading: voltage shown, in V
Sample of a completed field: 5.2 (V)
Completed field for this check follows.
1 (V)
